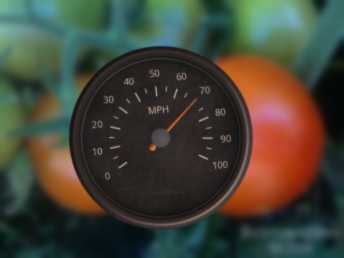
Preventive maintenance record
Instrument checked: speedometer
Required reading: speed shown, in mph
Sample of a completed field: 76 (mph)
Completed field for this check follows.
70 (mph)
